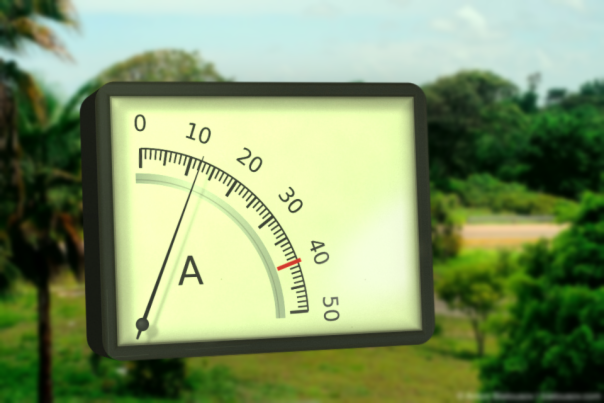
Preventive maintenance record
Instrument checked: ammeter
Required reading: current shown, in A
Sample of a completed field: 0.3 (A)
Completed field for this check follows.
12 (A)
